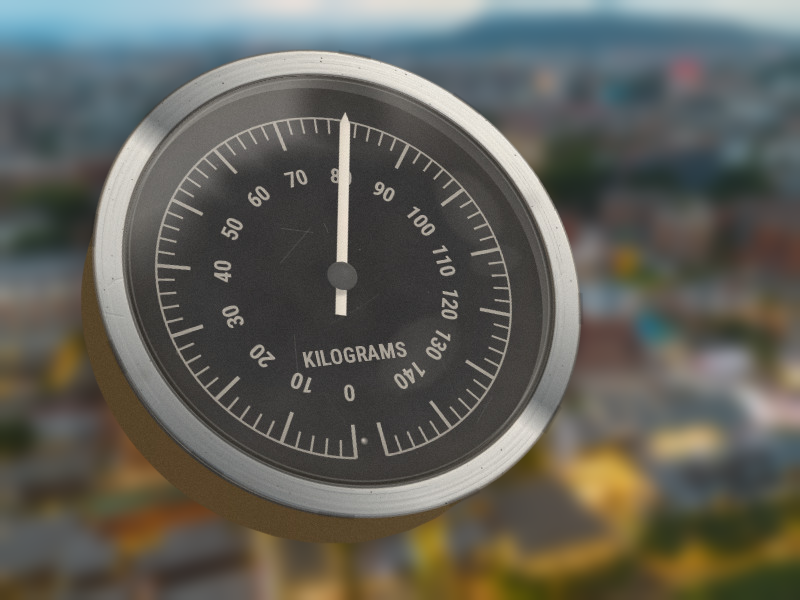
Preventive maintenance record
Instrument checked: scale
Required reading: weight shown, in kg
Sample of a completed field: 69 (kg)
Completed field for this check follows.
80 (kg)
